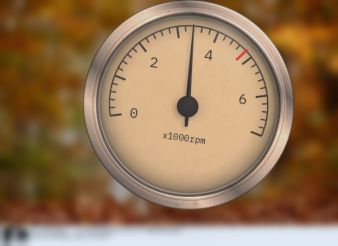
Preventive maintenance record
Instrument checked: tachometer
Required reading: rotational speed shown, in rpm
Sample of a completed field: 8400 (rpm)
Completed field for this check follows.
3400 (rpm)
